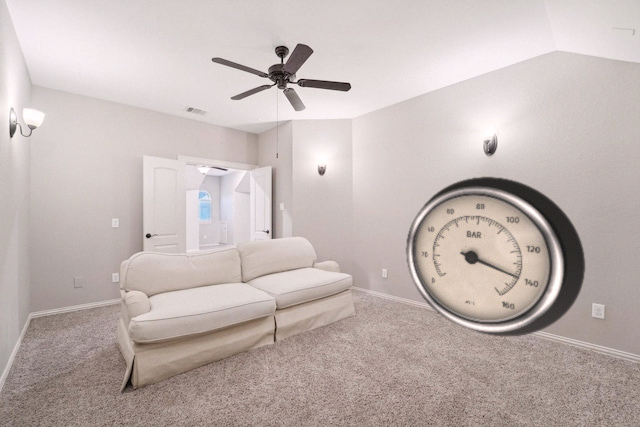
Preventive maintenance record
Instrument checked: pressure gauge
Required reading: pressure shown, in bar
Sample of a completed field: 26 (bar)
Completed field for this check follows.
140 (bar)
